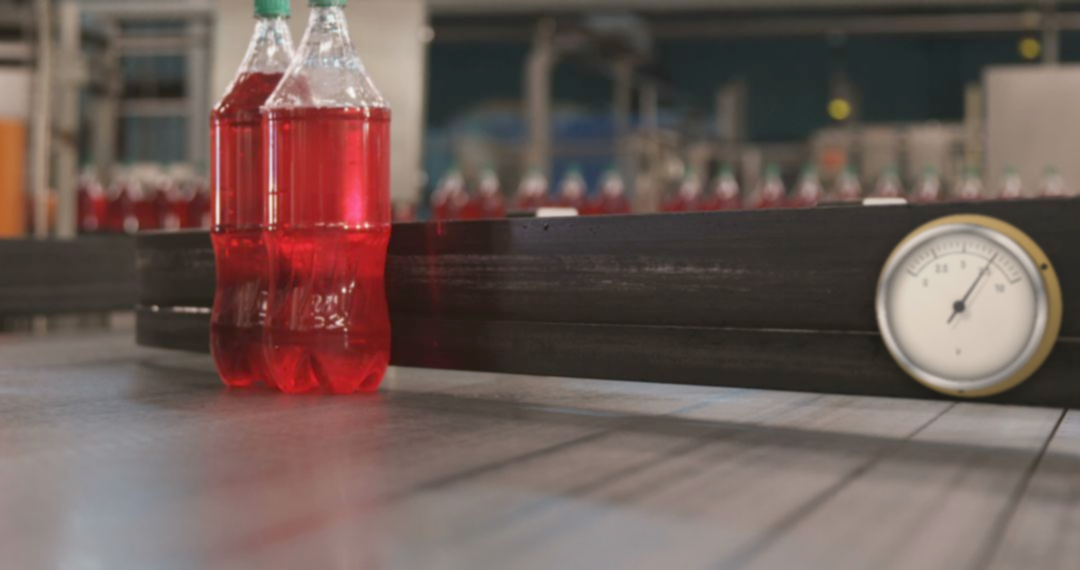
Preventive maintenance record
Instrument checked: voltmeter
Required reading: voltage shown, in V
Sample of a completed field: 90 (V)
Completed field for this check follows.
7.5 (V)
